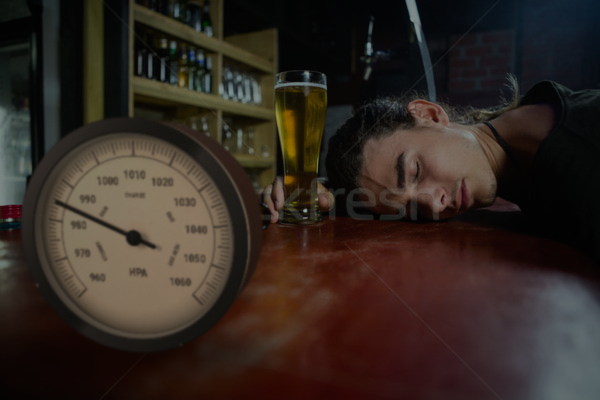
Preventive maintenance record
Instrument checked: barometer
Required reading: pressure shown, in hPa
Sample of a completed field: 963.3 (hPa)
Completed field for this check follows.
985 (hPa)
